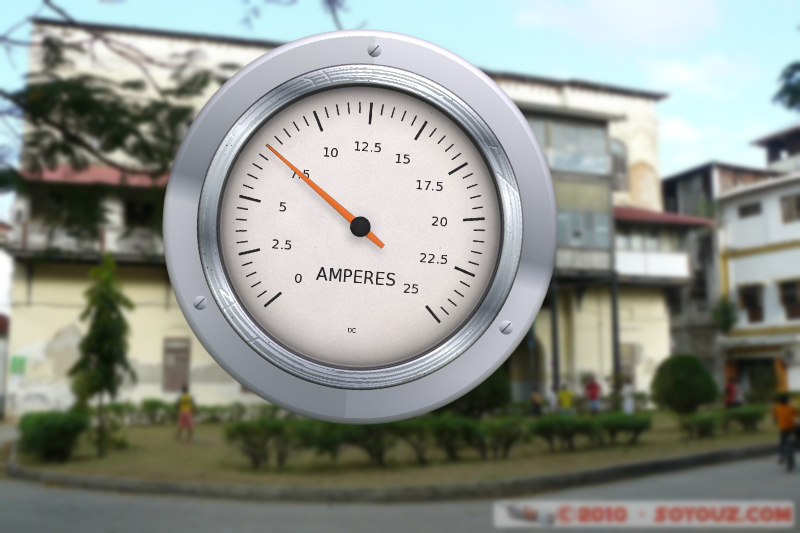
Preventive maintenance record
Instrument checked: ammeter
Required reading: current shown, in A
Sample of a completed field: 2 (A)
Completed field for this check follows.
7.5 (A)
